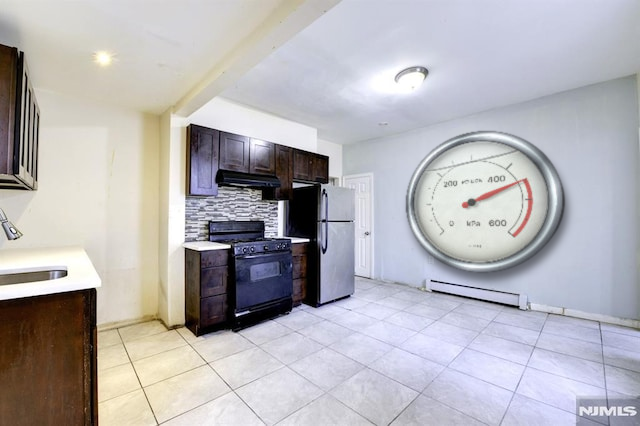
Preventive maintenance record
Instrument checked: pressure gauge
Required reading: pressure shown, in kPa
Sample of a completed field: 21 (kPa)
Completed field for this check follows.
450 (kPa)
